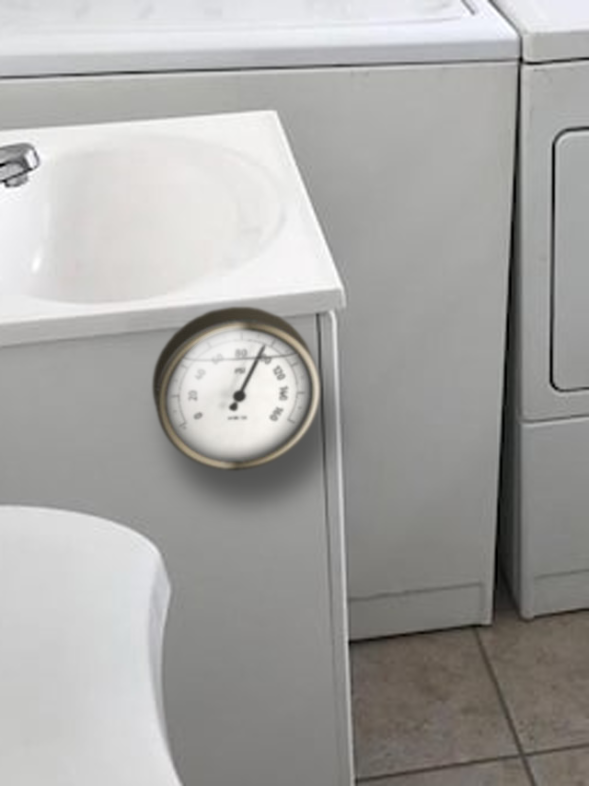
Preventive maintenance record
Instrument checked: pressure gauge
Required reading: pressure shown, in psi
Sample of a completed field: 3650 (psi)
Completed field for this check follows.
95 (psi)
